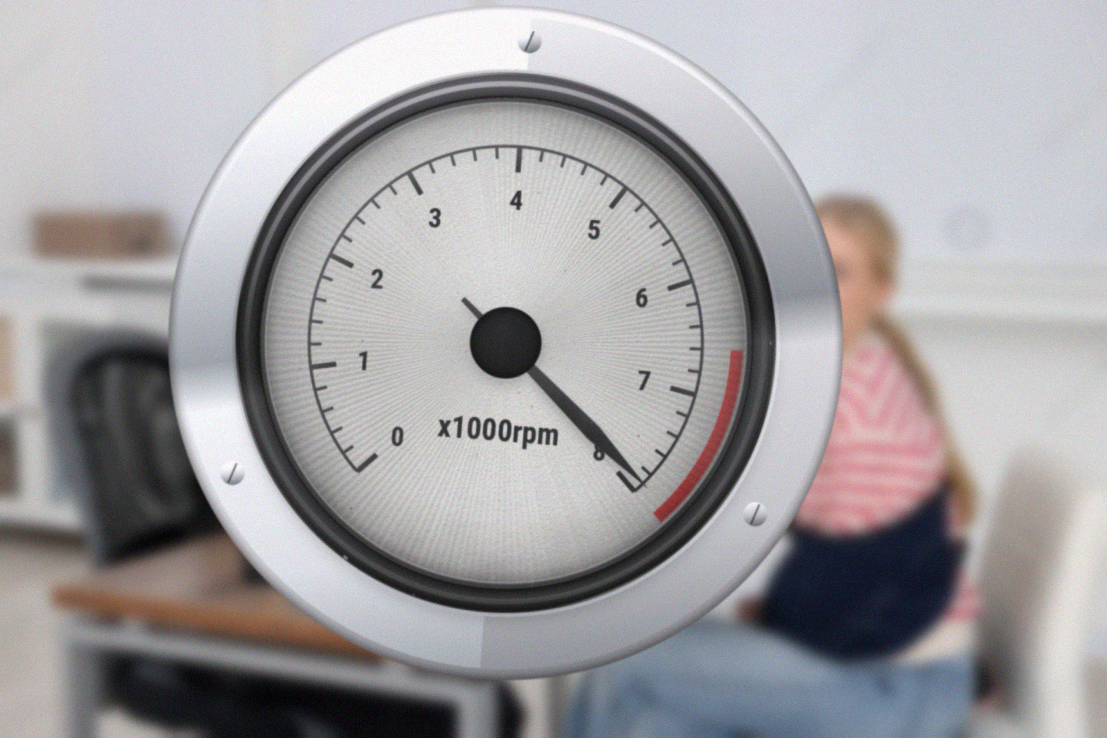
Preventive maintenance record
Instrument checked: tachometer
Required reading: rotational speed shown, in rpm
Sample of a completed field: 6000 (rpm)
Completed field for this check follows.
7900 (rpm)
